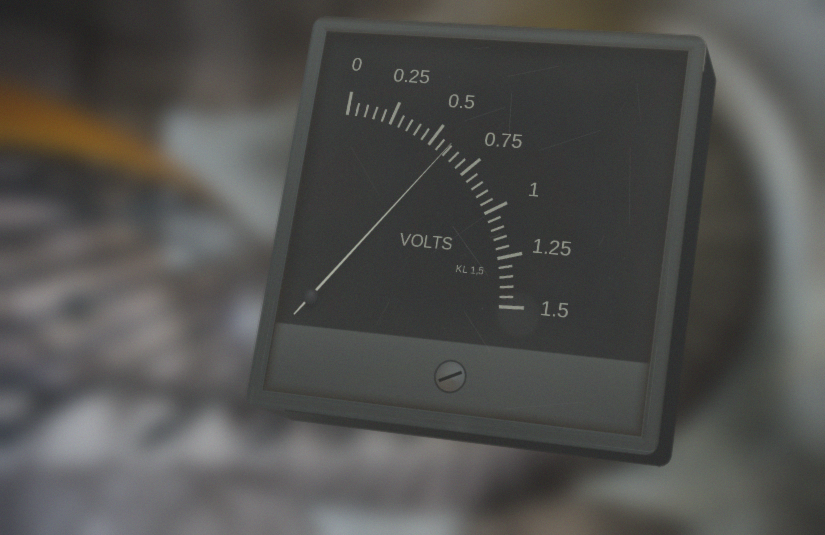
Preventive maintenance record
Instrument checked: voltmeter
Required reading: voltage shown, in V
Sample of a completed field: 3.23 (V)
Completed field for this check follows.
0.6 (V)
